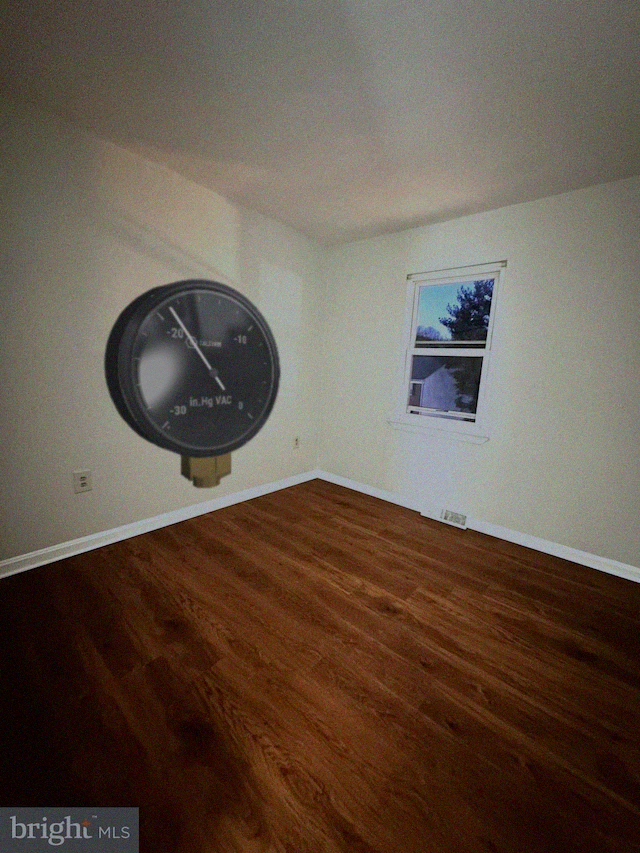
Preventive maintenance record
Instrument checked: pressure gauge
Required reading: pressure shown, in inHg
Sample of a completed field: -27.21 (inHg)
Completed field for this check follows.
-19 (inHg)
